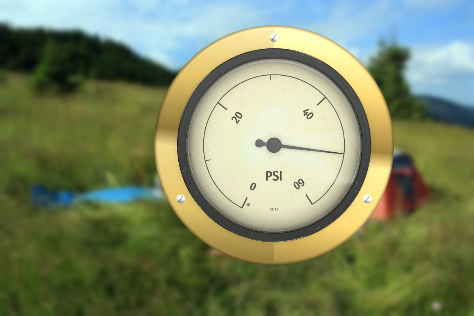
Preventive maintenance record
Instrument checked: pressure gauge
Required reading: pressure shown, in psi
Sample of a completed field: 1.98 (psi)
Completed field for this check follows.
50 (psi)
